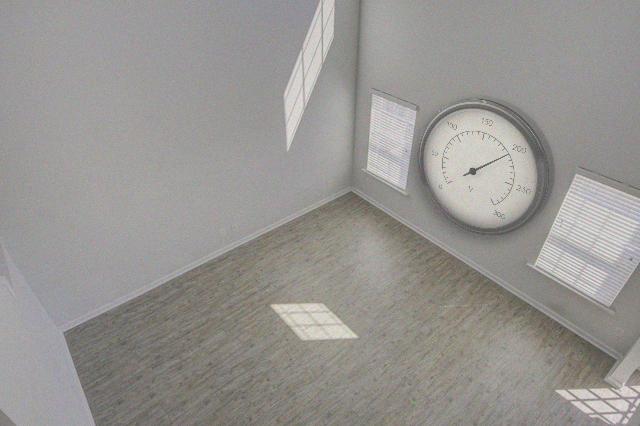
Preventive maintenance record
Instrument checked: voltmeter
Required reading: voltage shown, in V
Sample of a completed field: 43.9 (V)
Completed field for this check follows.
200 (V)
